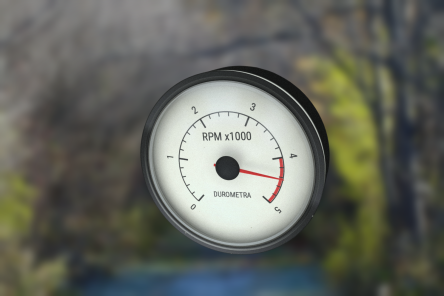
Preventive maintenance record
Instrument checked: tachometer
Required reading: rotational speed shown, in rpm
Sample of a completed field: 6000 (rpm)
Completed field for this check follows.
4400 (rpm)
